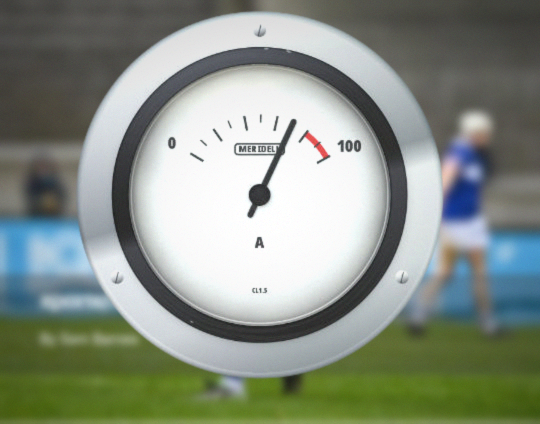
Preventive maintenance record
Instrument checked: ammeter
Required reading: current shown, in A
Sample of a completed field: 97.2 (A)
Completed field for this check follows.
70 (A)
